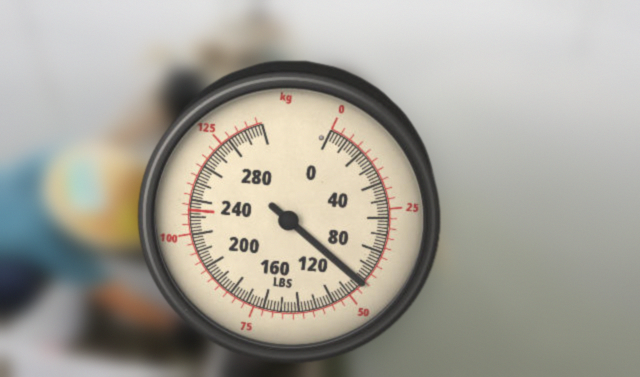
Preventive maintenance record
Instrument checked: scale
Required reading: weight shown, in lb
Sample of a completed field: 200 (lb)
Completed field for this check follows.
100 (lb)
